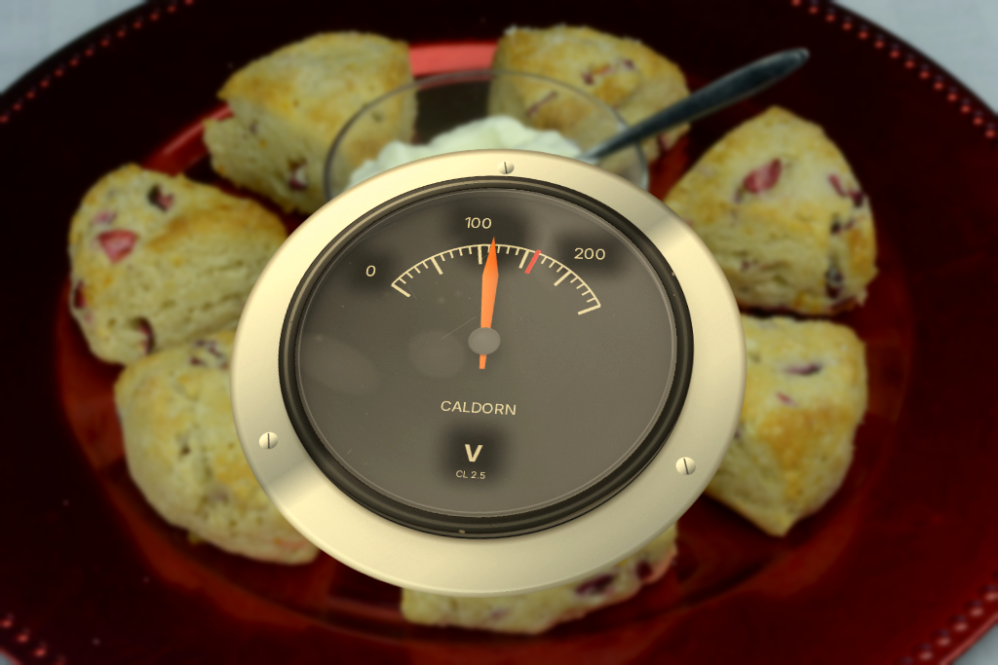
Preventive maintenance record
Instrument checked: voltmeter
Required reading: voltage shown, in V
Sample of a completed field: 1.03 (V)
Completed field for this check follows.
115 (V)
